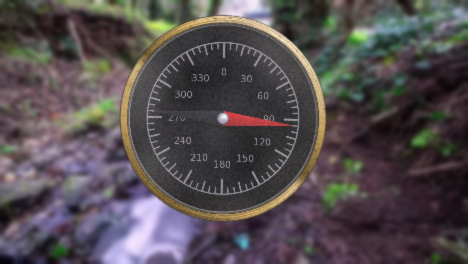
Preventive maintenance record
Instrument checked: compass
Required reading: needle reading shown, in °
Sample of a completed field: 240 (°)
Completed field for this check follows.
95 (°)
